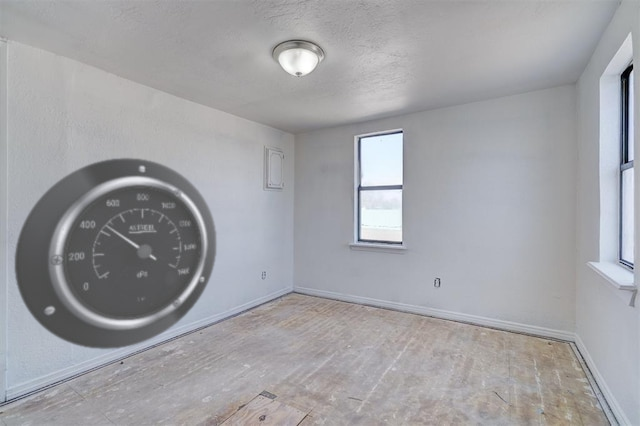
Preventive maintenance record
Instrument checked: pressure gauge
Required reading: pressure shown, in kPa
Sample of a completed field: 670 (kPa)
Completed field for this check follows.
450 (kPa)
